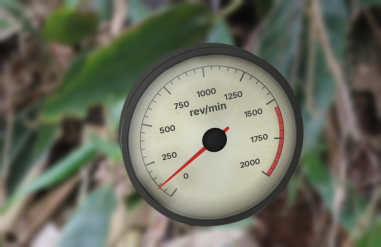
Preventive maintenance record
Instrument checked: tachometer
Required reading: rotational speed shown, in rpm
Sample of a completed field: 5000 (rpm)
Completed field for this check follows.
100 (rpm)
